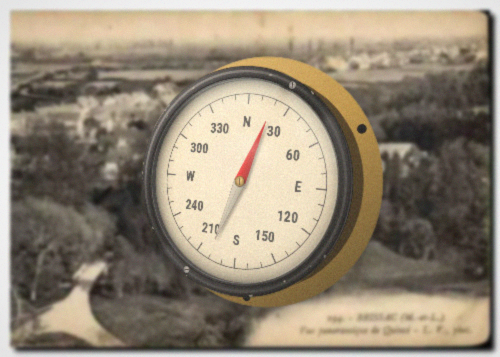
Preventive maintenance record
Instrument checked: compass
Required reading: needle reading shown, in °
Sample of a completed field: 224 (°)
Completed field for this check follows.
20 (°)
